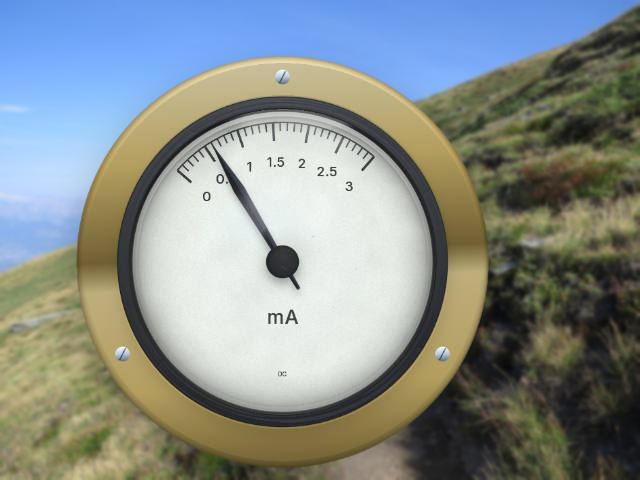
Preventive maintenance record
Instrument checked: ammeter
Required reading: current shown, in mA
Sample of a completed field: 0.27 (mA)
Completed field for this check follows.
0.6 (mA)
